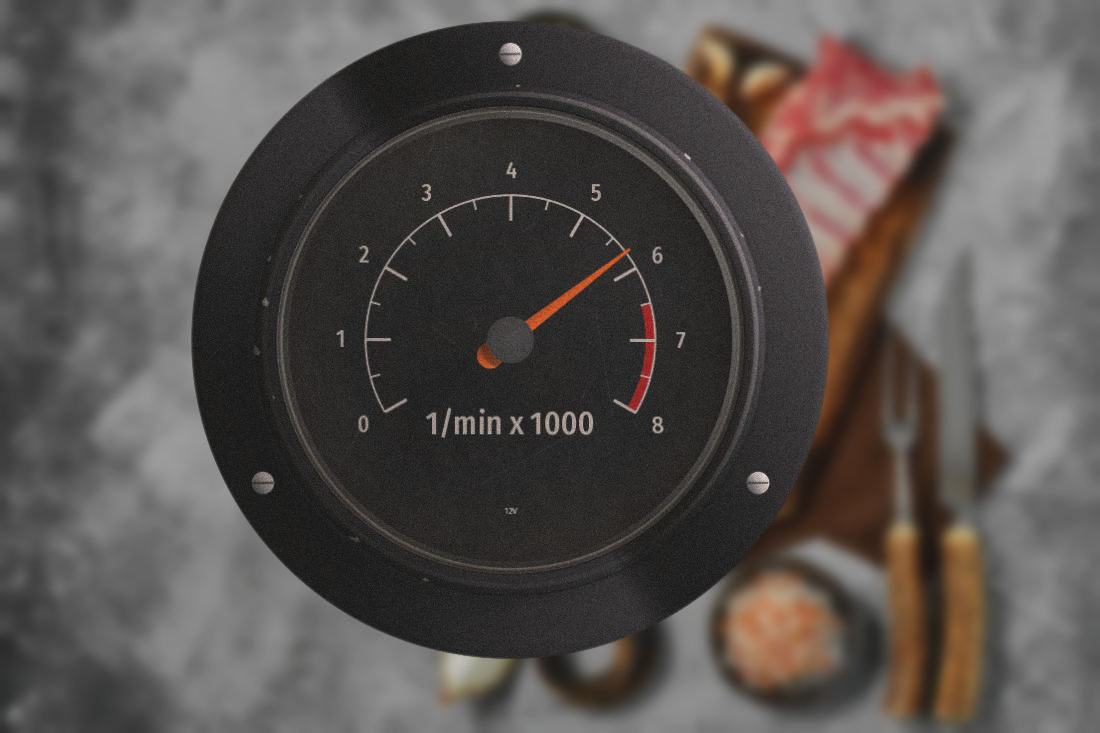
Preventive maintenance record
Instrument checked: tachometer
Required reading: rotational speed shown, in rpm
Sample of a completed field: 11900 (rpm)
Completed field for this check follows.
5750 (rpm)
